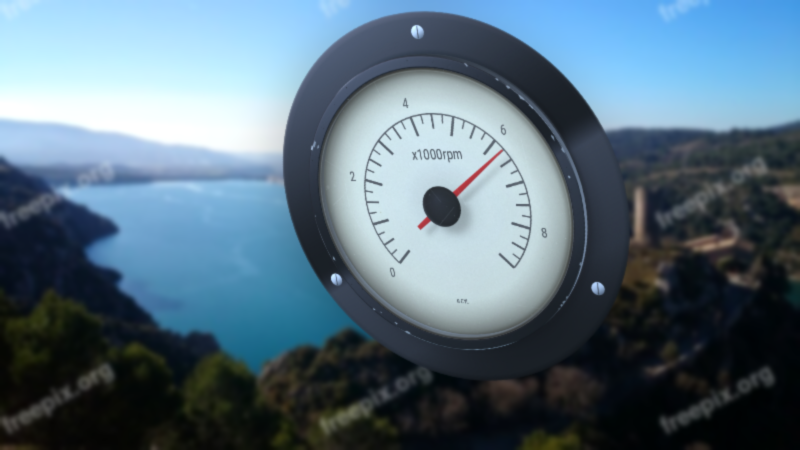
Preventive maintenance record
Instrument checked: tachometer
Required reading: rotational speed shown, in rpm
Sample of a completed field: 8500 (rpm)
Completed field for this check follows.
6250 (rpm)
